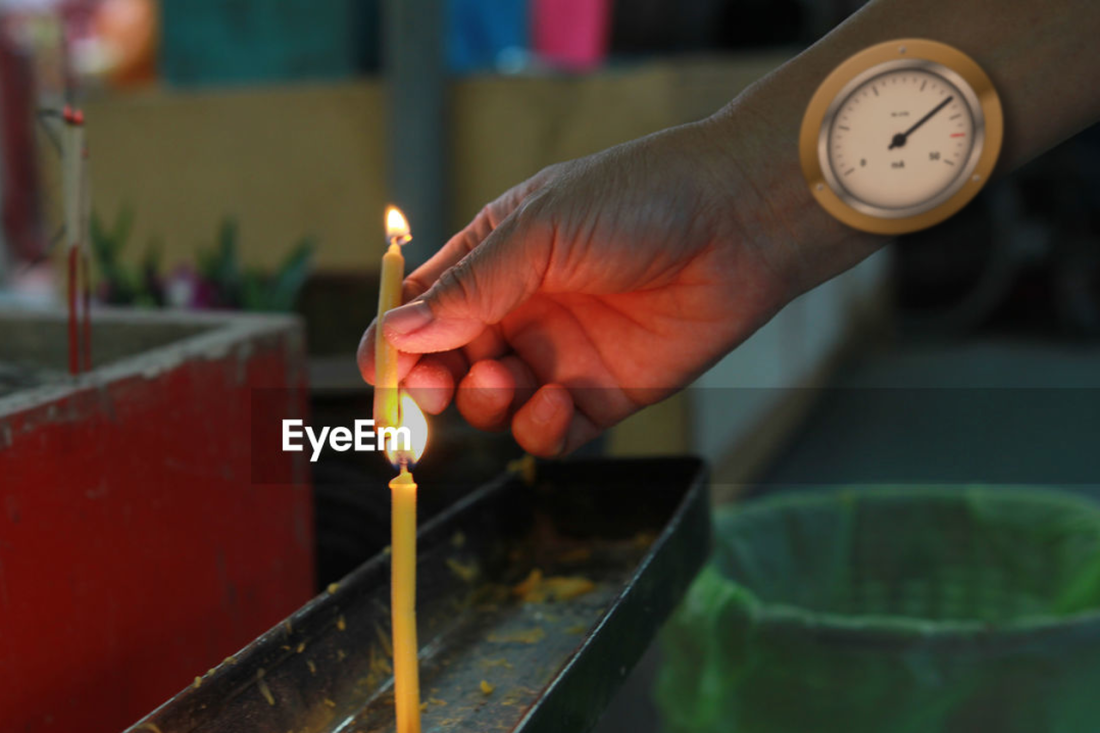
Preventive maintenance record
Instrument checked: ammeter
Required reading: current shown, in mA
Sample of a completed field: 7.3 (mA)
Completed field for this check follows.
36 (mA)
